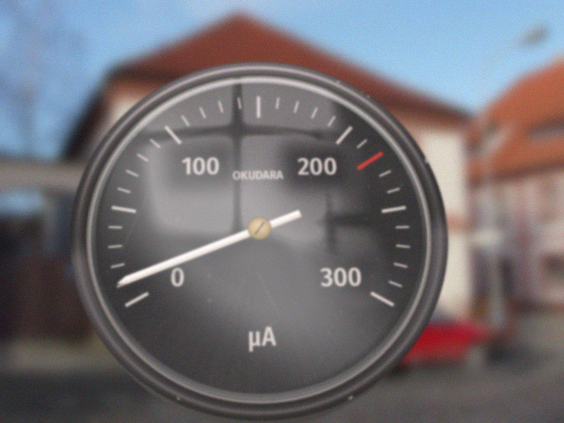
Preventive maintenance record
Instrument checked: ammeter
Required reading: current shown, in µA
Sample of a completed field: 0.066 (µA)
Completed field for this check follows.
10 (µA)
